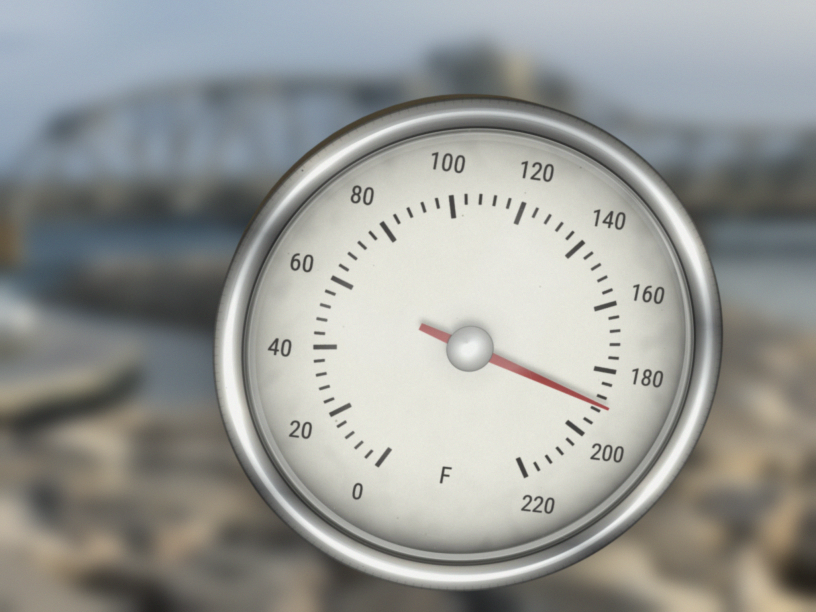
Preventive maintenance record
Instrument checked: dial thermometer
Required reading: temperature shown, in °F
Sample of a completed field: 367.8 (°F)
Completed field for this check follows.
190 (°F)
